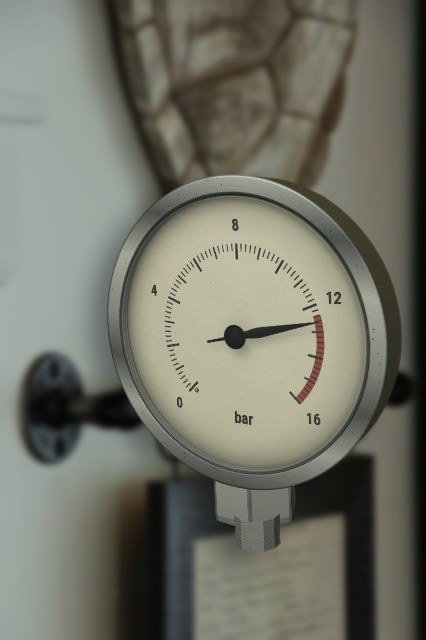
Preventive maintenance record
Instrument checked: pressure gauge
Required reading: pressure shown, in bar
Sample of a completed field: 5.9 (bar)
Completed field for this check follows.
12.6 (bar)
